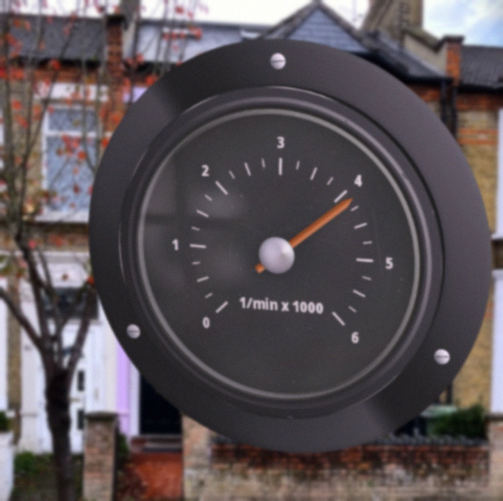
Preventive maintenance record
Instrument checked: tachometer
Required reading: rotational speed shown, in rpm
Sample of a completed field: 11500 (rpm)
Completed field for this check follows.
4125 (rpm)
